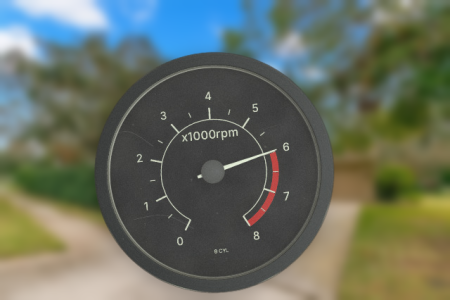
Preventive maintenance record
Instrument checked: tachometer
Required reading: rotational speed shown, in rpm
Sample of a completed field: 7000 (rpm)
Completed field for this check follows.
6000 (rpm)
